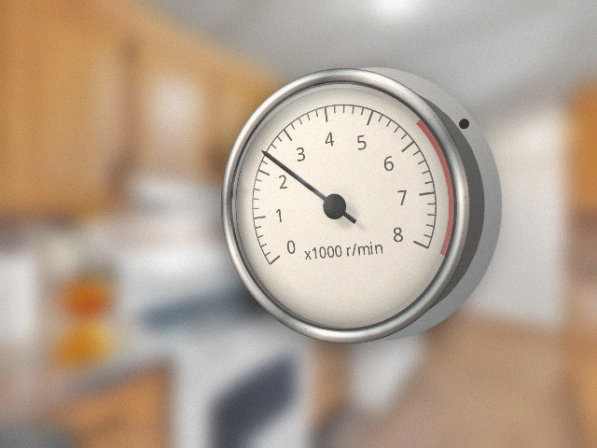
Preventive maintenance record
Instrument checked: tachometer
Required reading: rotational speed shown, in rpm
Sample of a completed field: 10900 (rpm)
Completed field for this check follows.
2400 (rpm)
